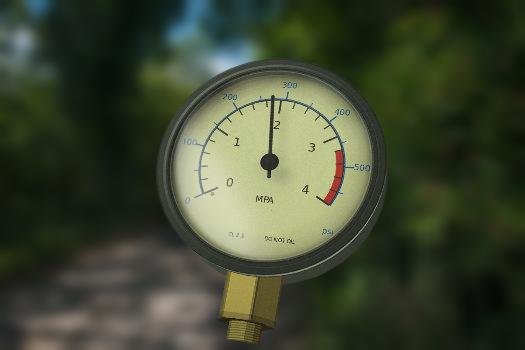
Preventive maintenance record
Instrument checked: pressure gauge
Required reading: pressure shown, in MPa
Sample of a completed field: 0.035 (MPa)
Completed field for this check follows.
1.9 (MPa)
